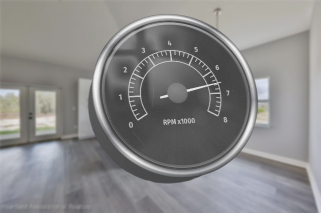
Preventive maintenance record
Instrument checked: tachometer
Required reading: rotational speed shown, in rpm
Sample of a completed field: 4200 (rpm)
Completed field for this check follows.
6600 (rpm)
